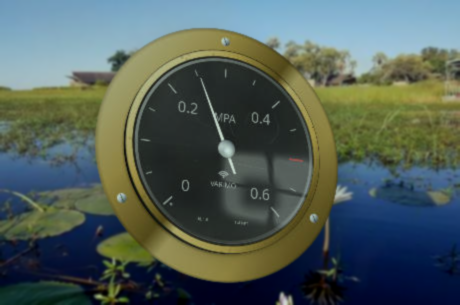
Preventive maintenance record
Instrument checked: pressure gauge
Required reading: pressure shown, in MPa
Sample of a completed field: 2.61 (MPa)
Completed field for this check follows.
0.25 (MPa)
